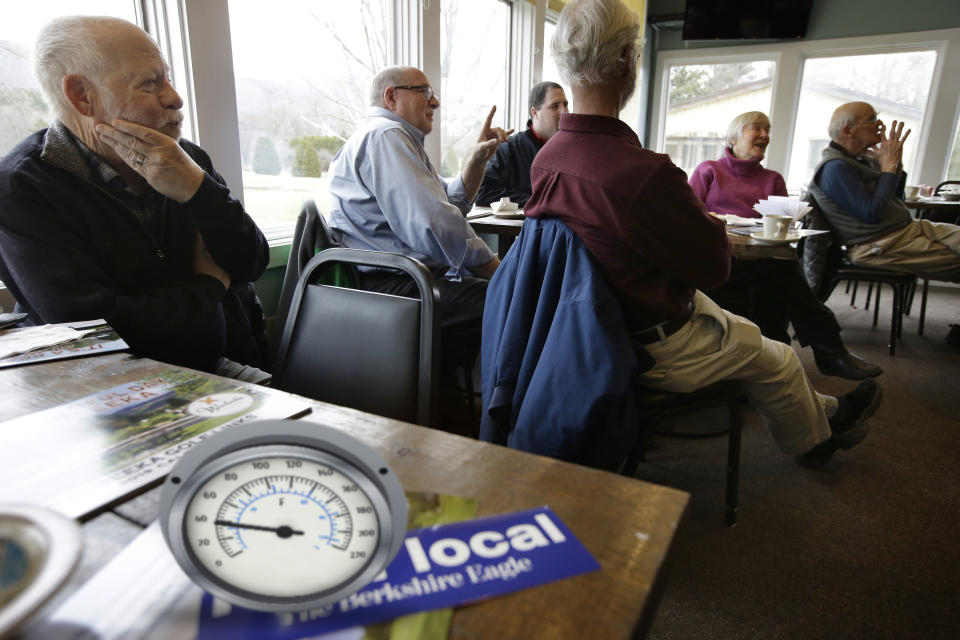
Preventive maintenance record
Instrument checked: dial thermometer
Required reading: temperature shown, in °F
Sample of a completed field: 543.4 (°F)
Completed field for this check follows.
40 (°F)
